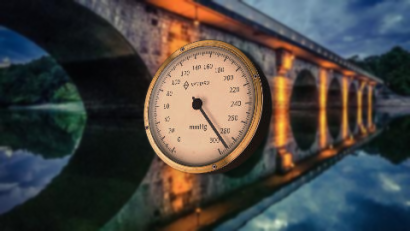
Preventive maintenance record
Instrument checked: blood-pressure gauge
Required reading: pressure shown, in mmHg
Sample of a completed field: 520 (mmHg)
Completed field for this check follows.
290 (mmHg)
